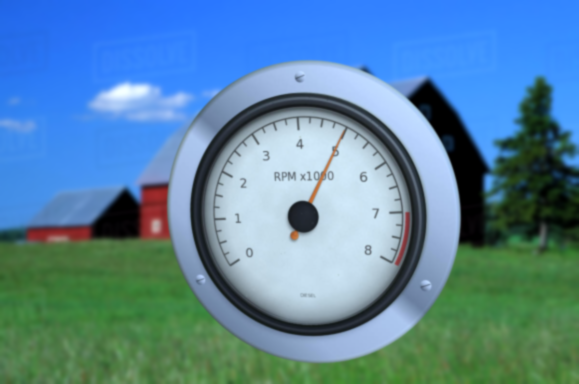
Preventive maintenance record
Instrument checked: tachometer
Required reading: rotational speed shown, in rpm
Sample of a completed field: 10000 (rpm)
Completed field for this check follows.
5000 (rpm)
